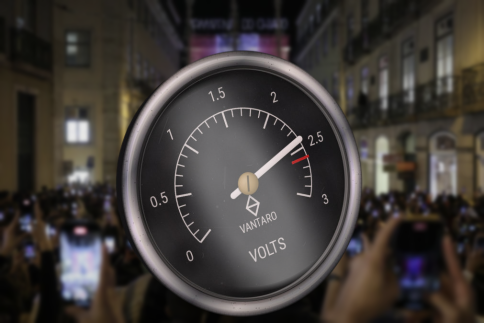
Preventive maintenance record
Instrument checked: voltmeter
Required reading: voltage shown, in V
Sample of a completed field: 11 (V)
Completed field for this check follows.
2.4 (V)
